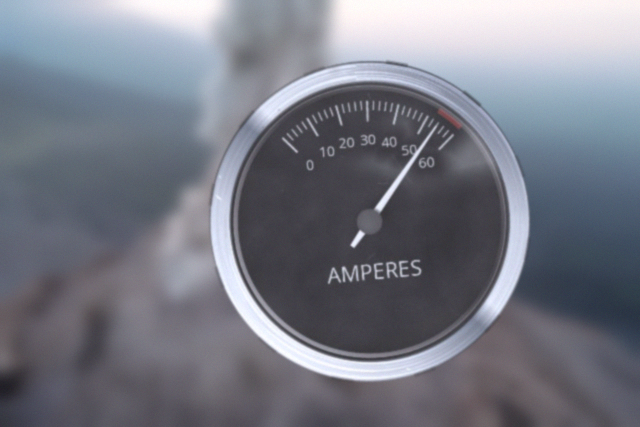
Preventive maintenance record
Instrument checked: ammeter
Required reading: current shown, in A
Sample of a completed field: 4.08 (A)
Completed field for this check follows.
54 (A)
